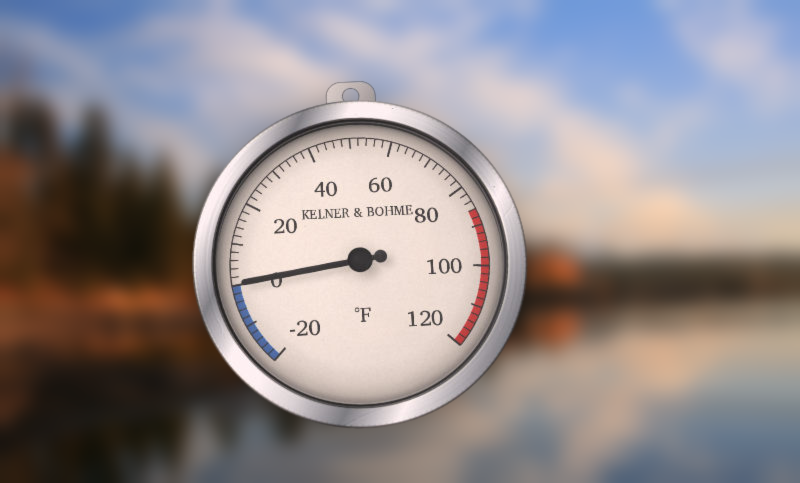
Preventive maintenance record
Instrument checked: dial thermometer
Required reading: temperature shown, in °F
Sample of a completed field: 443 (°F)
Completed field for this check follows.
0 (°F)
